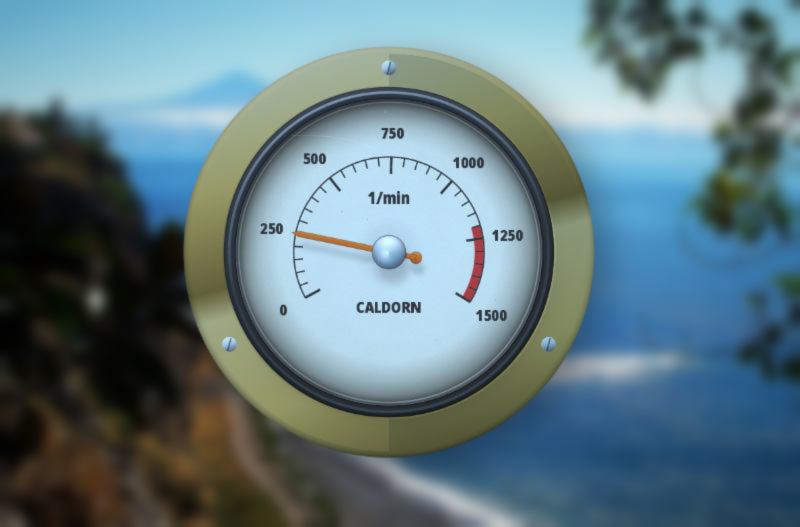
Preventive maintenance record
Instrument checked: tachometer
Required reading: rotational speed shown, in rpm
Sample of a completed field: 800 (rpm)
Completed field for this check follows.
250 (rpm)
